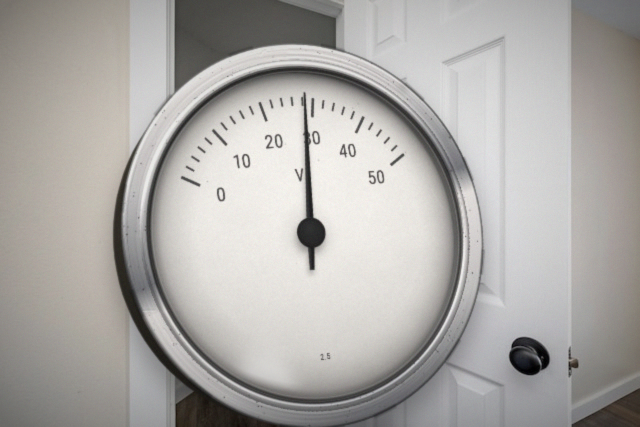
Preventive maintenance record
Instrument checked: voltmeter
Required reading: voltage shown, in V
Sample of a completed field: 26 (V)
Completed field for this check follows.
28 (V)
